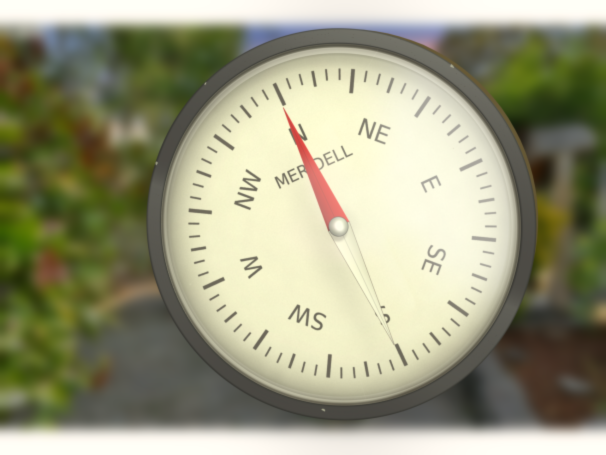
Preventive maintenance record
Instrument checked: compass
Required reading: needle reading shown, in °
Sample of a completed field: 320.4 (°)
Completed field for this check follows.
0 (°)
